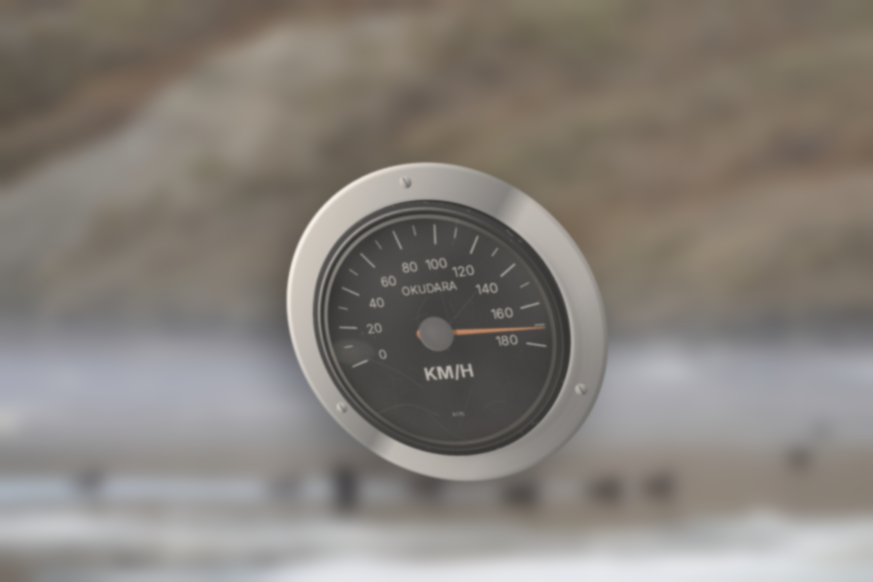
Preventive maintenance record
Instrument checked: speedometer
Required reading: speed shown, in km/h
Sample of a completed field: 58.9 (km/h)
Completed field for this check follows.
170 (km/h)
